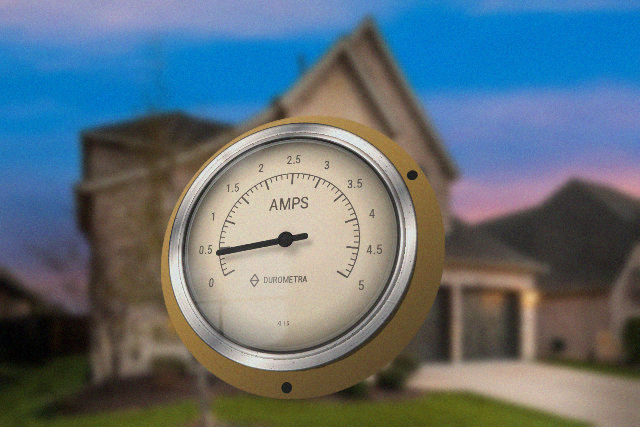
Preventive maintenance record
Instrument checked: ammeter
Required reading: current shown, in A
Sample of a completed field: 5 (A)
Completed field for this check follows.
0.4 (A)
